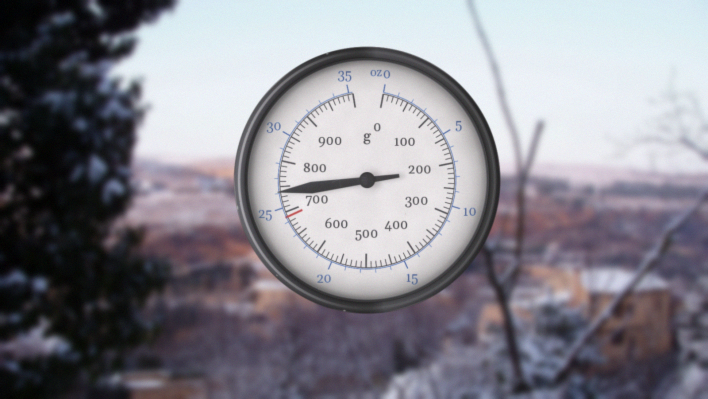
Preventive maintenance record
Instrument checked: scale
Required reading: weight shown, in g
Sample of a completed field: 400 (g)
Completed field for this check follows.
740 (g)
